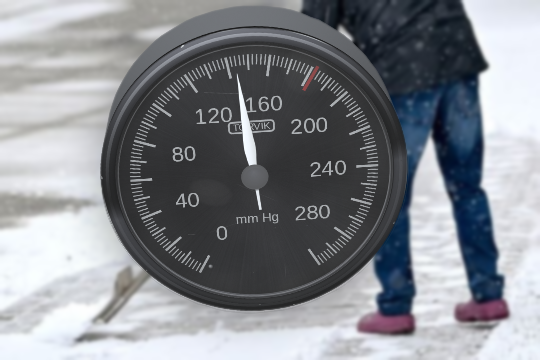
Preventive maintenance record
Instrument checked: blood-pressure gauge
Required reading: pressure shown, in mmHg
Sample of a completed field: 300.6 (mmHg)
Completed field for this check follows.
144 (mmHg)
